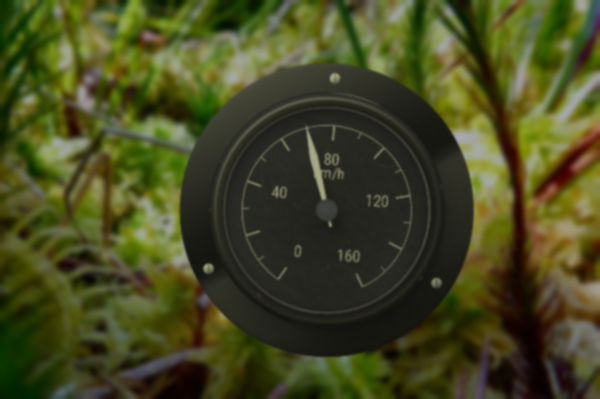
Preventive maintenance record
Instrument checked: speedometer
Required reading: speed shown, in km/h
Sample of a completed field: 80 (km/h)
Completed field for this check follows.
70 (km/h)
